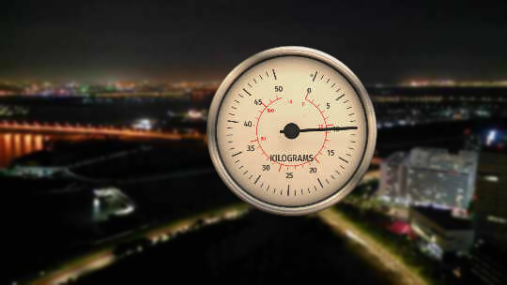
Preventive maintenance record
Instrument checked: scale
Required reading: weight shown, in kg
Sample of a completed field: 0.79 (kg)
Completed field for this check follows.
10 (kg)
